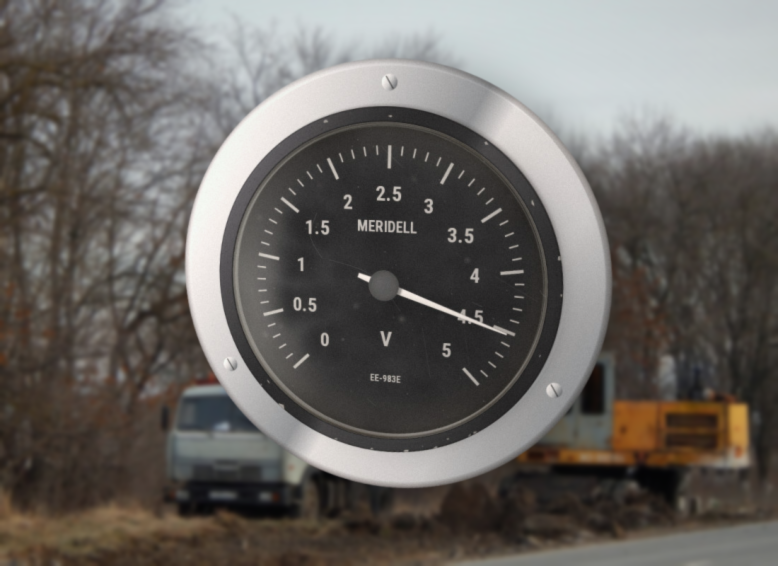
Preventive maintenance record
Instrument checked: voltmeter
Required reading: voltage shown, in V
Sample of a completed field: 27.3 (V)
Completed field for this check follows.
4.5 (V)
